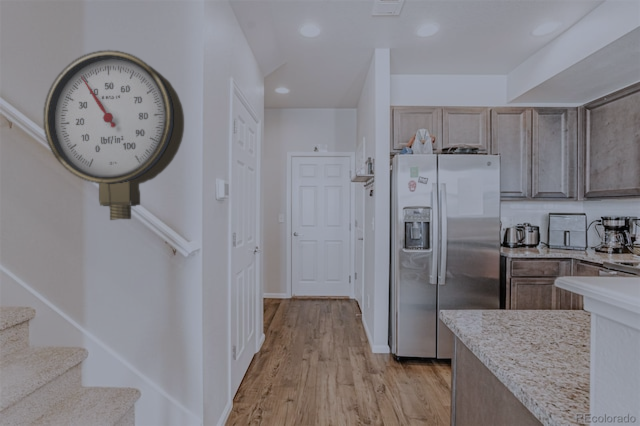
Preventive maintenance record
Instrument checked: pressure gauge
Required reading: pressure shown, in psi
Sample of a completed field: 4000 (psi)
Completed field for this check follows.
40 (psi)
